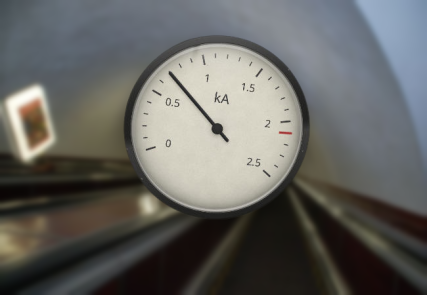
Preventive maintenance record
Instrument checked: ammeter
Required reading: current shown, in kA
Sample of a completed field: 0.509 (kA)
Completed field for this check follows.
0.7 (kA)
